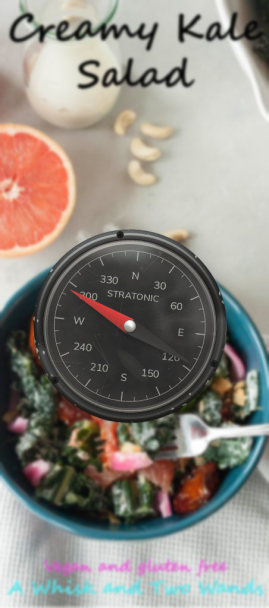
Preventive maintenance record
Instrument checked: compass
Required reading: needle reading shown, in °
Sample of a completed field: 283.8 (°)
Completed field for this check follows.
295 (°)
